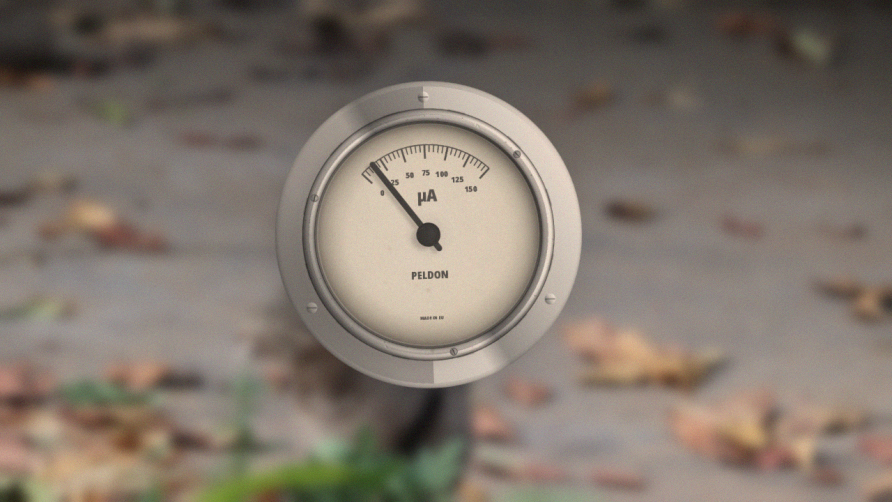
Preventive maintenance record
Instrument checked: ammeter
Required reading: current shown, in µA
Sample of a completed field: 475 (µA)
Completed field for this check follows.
15 (µA)
